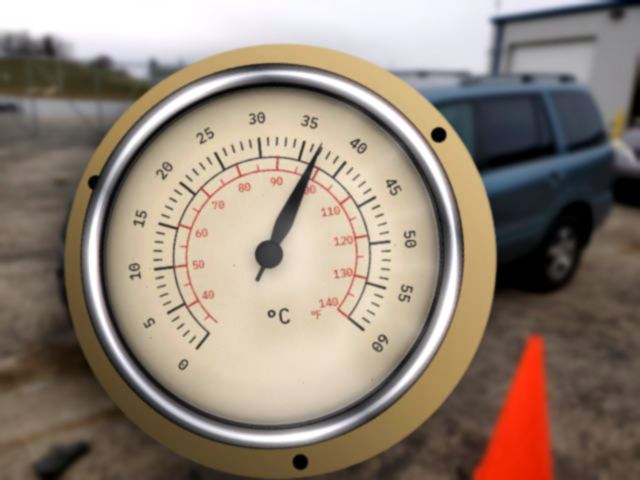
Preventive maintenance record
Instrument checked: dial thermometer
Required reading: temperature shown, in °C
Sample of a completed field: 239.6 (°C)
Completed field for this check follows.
37 (°C)
